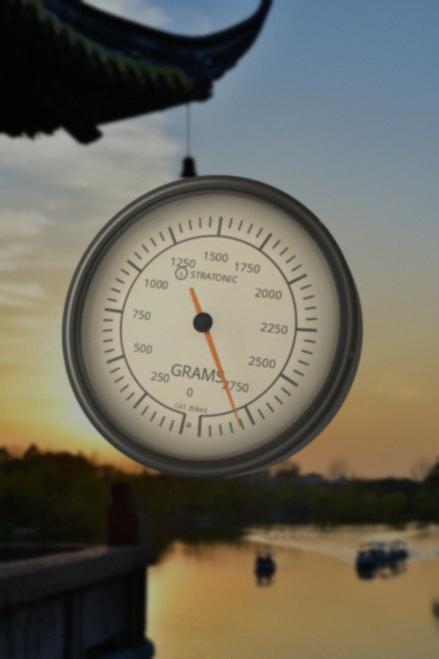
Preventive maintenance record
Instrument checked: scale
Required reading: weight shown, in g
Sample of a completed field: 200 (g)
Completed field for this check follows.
2800 (g)
